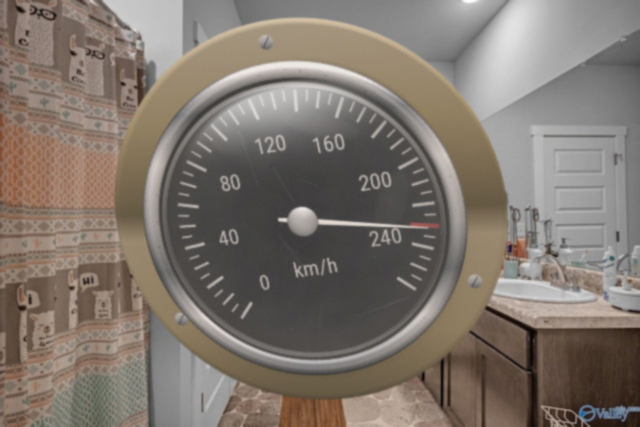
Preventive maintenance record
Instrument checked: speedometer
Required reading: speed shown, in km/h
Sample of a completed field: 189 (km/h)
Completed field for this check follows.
230 (km/h)
